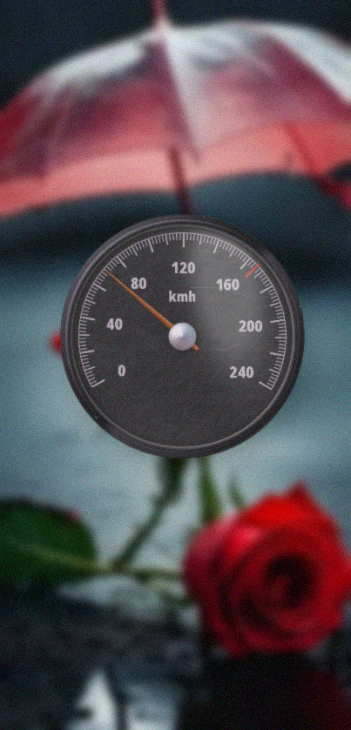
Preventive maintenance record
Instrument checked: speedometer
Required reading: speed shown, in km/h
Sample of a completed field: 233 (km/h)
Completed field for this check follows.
70 (km/h)
